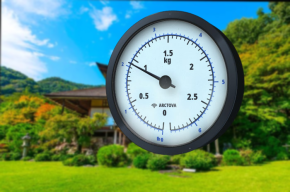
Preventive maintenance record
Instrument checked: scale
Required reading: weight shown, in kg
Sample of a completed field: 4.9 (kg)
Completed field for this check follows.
0.95 (kg)
